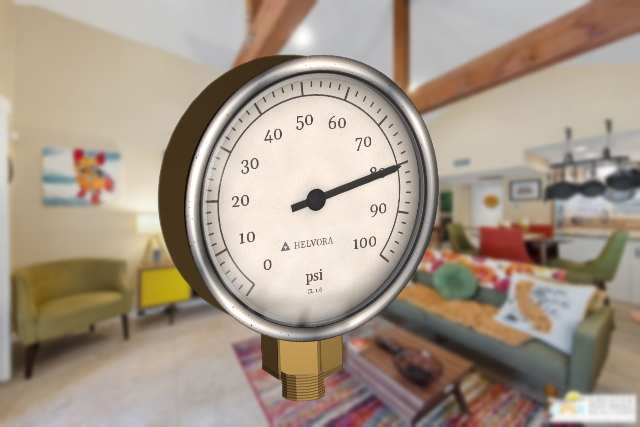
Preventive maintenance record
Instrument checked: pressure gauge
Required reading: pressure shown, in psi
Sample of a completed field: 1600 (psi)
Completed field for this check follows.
80 (psi)
